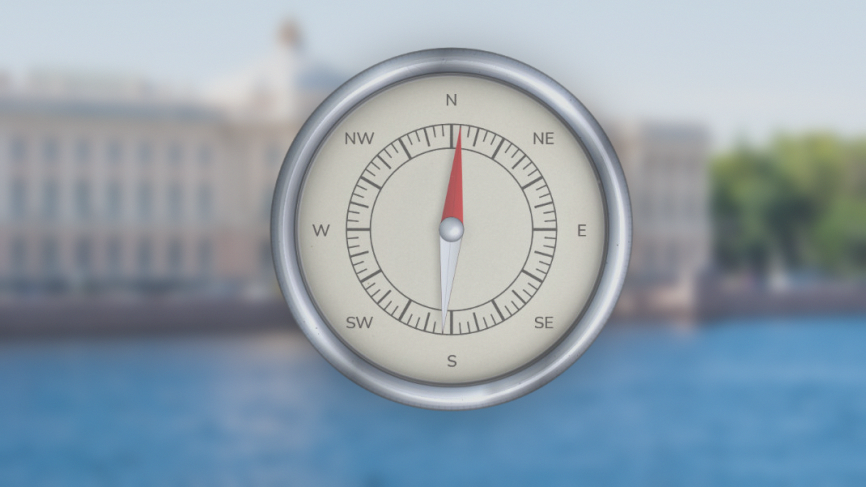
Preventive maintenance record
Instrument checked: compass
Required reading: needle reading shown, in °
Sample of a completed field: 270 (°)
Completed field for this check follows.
5 (°)
